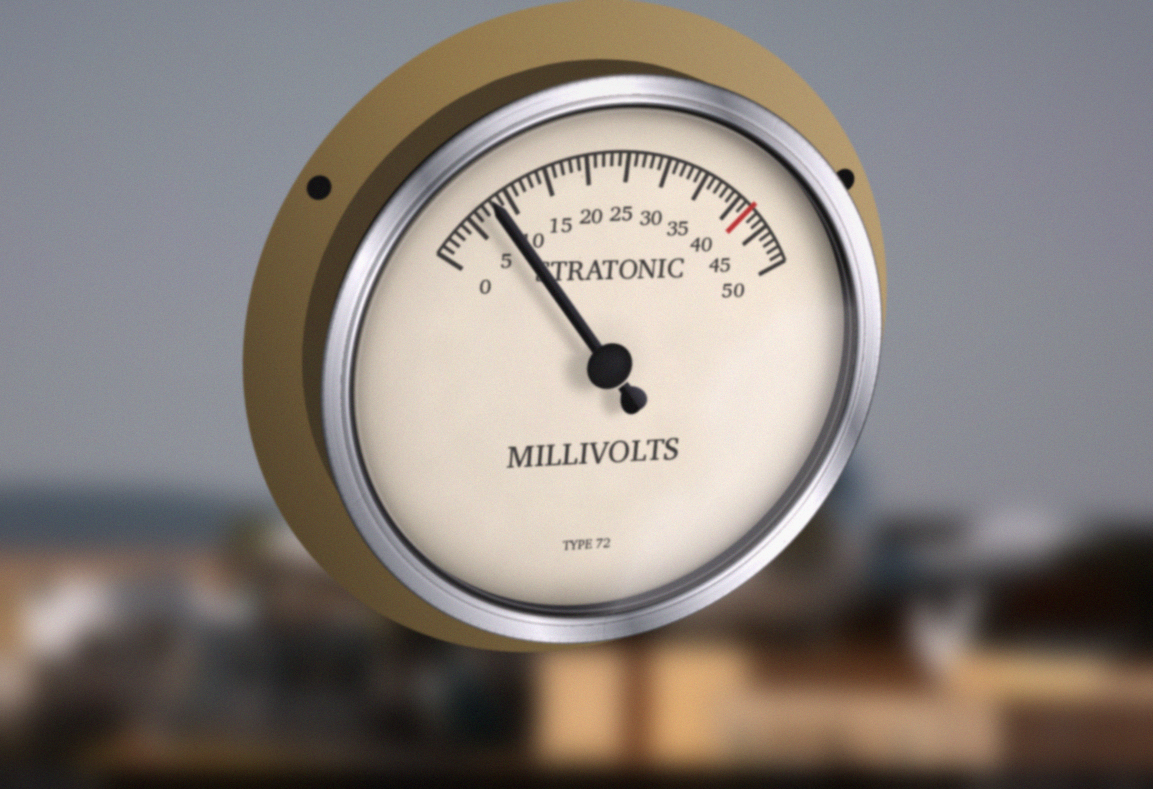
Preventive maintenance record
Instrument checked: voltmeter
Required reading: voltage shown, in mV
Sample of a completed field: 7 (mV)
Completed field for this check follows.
8 (mV)
